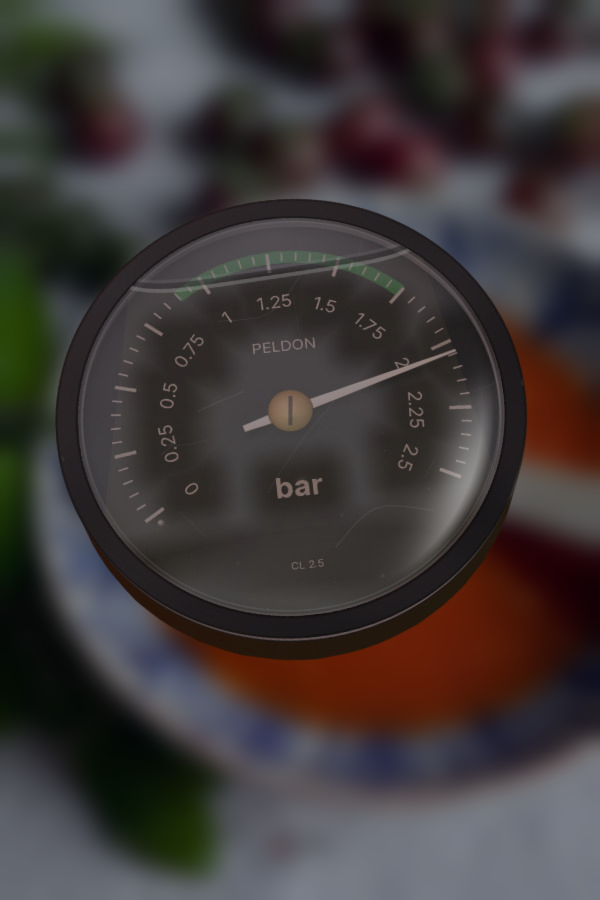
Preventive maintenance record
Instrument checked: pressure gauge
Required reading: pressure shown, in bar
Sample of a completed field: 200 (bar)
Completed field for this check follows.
2.05 (bar)
